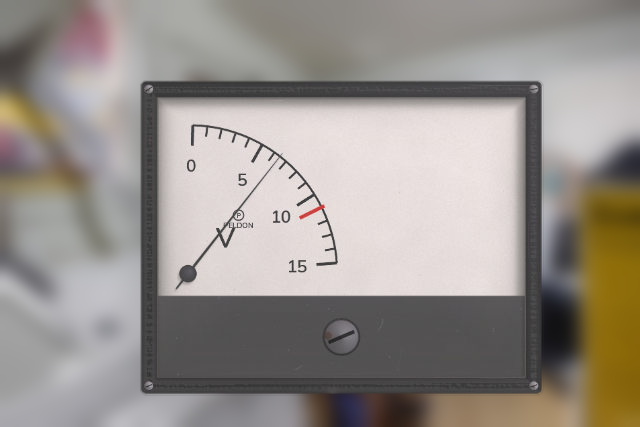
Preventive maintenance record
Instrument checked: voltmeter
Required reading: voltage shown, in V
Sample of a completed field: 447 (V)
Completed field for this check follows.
6.5 (V)
